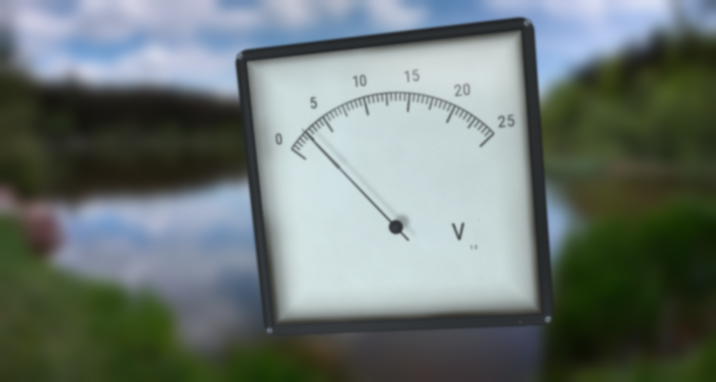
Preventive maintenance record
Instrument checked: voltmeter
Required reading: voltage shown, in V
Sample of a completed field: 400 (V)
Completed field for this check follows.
2.5 (V)
